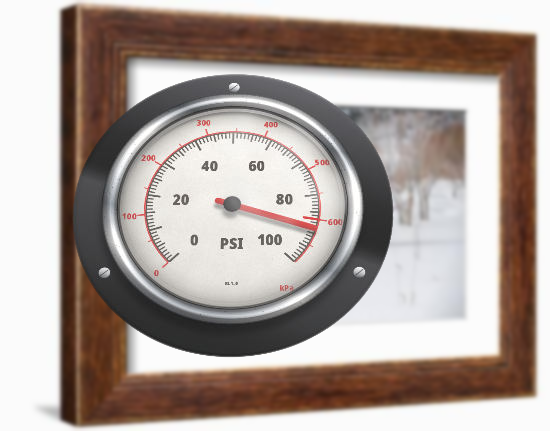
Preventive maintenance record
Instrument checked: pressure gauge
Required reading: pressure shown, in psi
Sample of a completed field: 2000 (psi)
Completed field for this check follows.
90 (psi)
